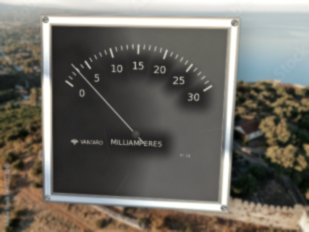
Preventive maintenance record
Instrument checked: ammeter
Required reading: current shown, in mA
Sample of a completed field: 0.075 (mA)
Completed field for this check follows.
3 (mA)
